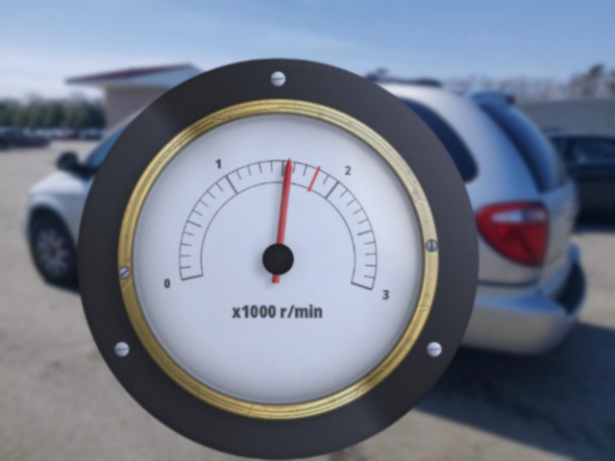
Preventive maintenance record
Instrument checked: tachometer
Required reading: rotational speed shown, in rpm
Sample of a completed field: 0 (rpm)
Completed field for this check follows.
1550 (rpm)
